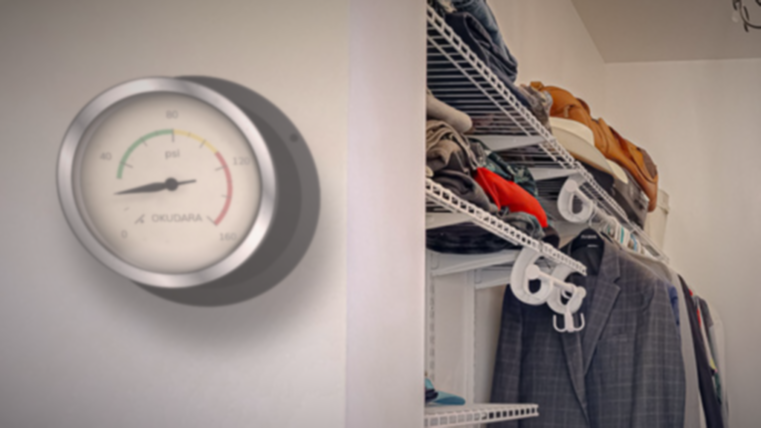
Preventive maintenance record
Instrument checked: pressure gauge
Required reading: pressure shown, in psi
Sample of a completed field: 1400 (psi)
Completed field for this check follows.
20 (psi)
